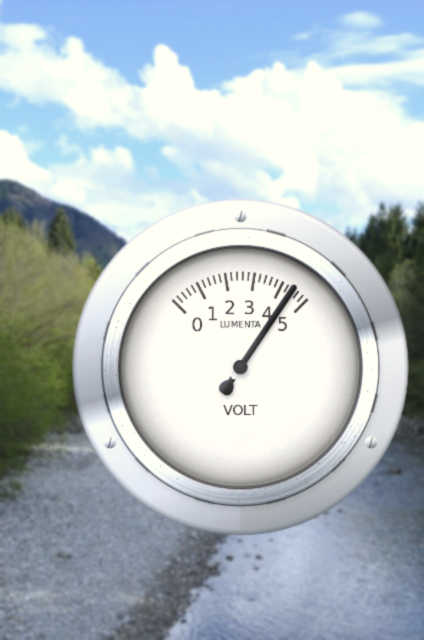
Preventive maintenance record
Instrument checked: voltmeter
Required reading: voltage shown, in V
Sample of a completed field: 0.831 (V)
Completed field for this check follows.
4.4 (V)
